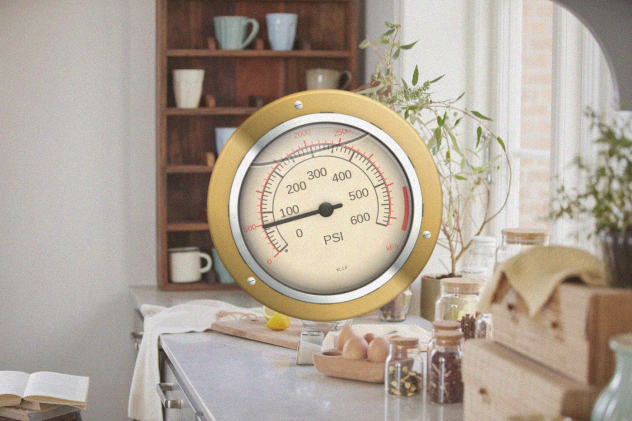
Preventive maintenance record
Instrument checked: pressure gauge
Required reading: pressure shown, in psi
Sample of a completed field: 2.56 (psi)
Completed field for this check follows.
70 (psi)
